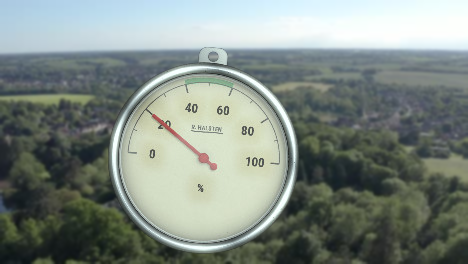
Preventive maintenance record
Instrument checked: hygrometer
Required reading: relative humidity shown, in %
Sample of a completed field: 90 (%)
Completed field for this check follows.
20 (%)
